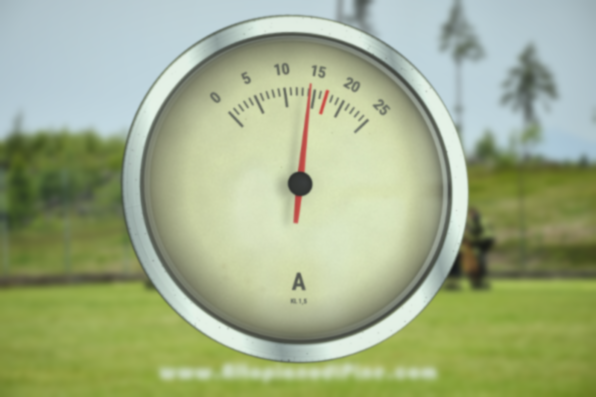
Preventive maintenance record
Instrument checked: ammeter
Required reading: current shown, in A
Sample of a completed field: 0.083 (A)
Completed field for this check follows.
14 (A)
